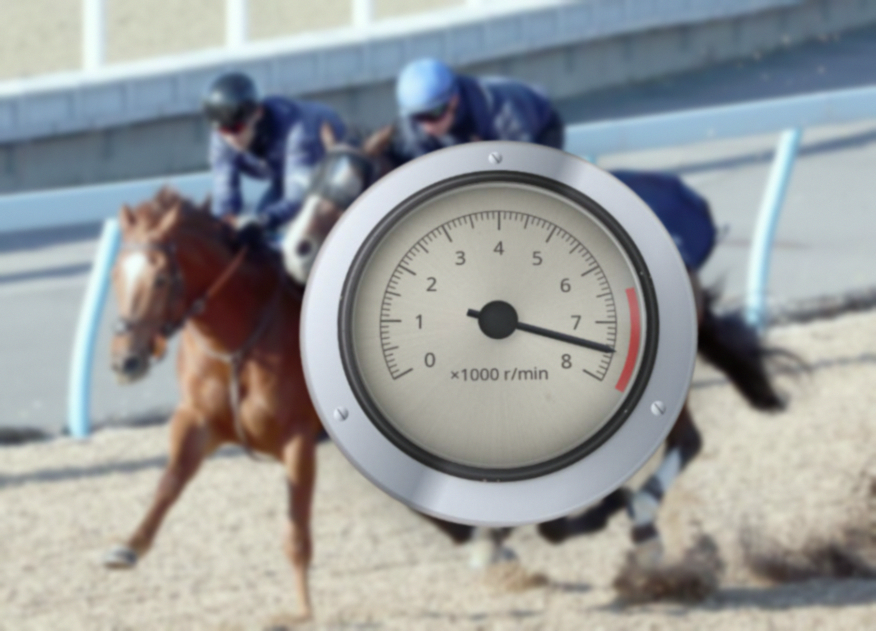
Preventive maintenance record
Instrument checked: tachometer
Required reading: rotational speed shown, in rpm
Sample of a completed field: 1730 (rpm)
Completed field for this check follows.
7500 (rpm)
